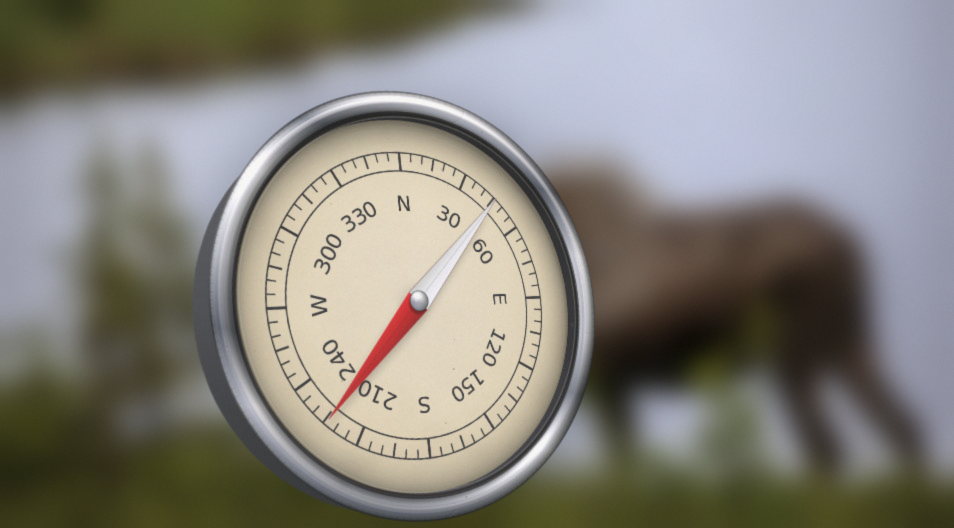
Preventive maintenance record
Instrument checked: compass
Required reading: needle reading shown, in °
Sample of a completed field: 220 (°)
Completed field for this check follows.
225 (°)
